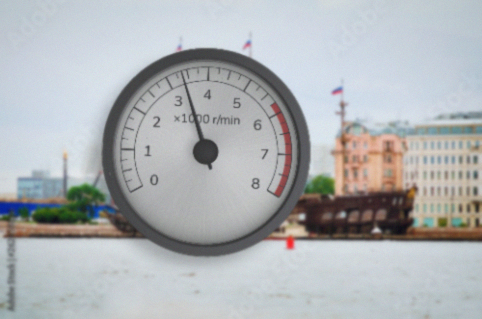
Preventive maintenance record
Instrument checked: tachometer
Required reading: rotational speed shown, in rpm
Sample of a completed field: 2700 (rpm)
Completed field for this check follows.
3375 (rpm)
